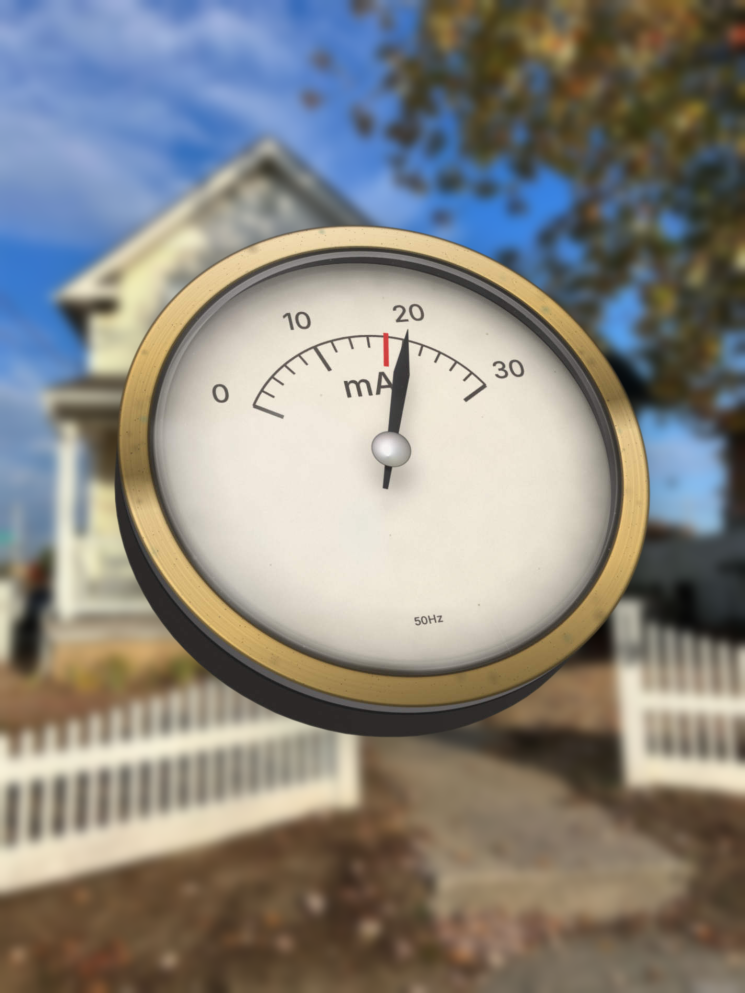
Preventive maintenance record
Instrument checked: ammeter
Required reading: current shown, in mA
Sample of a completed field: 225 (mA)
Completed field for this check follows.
20 (mA)
